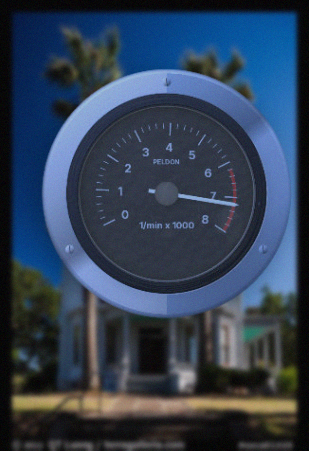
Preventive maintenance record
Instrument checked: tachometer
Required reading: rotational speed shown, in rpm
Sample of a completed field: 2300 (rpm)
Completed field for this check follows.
7200 (rpm)
